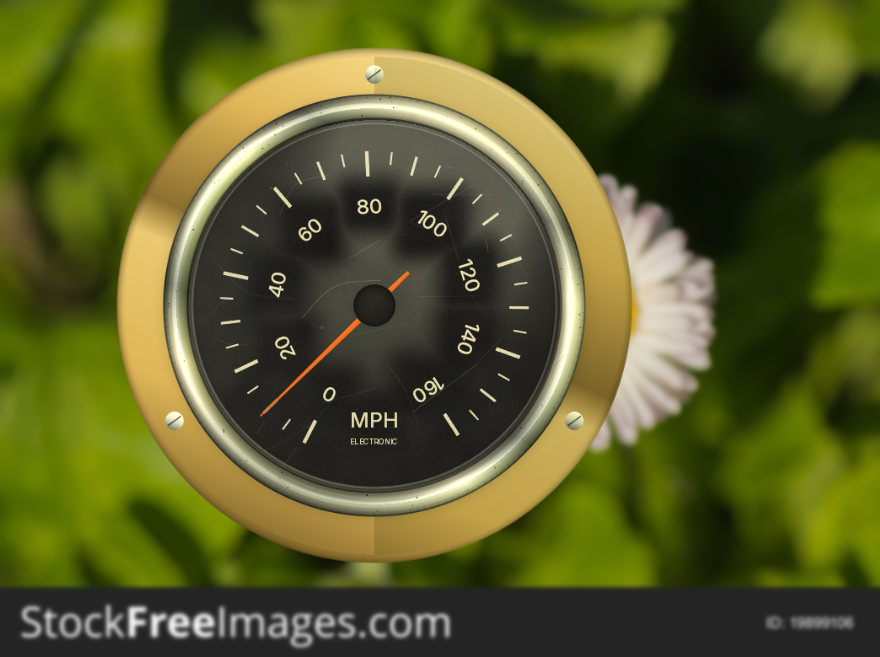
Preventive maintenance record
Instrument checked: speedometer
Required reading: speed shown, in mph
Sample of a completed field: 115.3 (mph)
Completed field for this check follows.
10 (mph)
